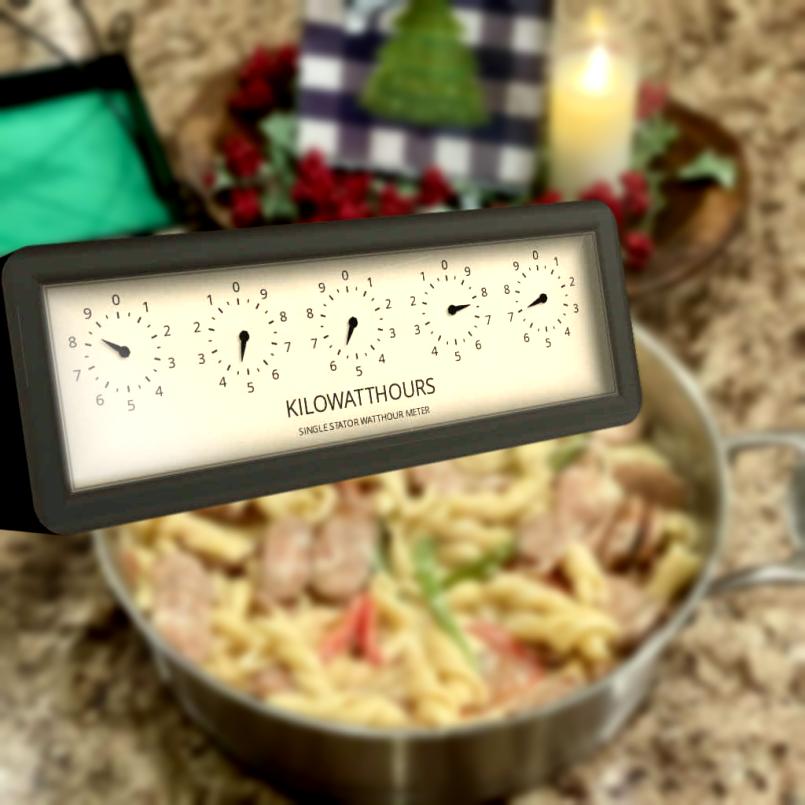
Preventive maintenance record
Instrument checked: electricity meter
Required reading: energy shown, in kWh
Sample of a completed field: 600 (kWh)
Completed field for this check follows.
84577 (kWh)
